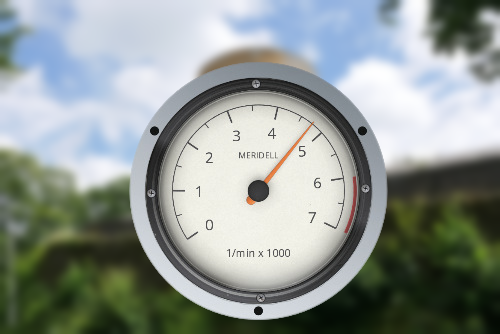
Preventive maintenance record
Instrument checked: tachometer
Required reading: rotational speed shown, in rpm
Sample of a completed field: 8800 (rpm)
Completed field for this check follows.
4750 (rpm)
